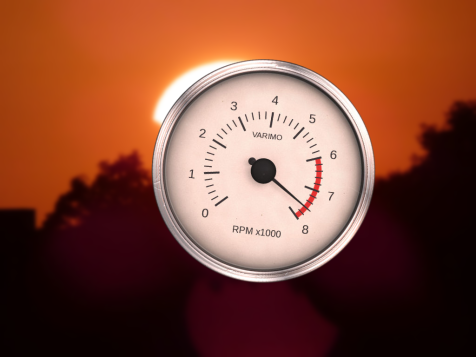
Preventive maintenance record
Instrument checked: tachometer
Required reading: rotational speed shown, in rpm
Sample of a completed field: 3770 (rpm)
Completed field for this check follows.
7600 (rpm)
